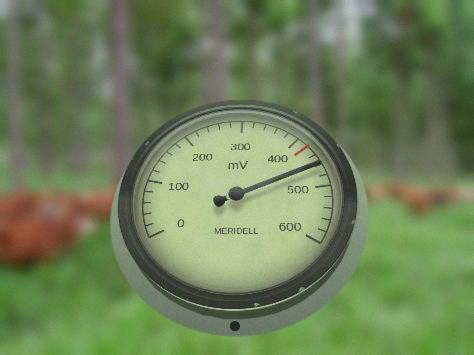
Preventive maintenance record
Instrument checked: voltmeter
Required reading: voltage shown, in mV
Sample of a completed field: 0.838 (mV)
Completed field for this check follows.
460 (mV)
